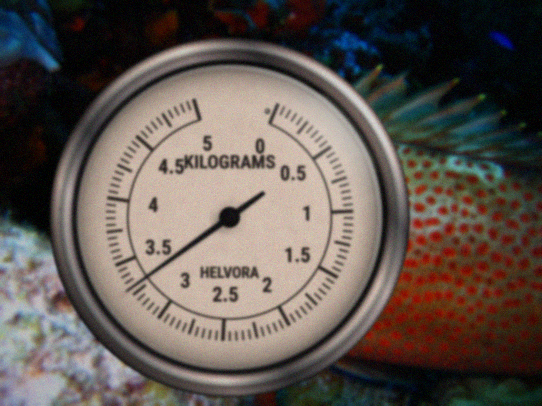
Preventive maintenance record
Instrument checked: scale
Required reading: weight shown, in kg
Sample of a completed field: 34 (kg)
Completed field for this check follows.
3.3 (kg)
